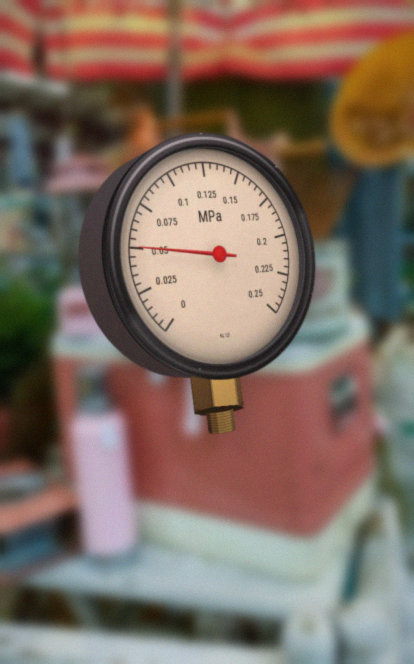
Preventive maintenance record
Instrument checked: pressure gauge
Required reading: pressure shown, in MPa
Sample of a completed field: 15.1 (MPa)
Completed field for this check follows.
0.05 (MPa)
